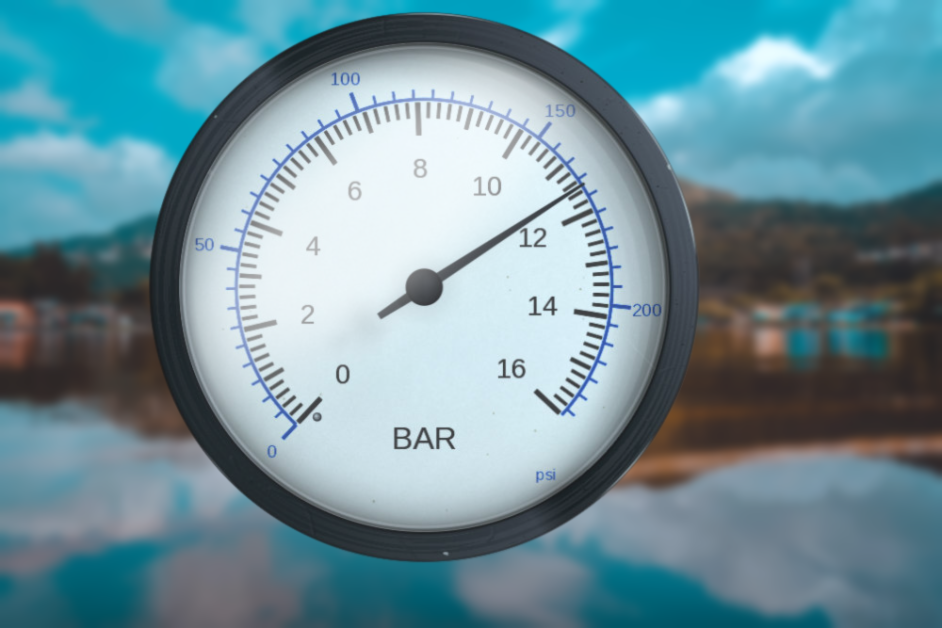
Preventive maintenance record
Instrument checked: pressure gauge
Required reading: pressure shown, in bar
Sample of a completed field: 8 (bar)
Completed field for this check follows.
11.5 (bar)
